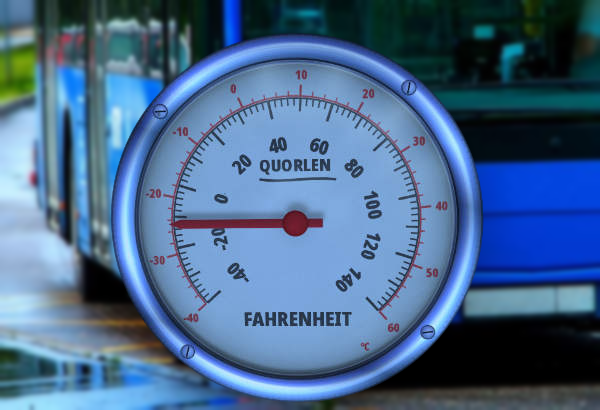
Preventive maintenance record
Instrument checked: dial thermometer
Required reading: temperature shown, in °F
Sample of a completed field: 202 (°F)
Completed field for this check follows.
-12 (°F)
